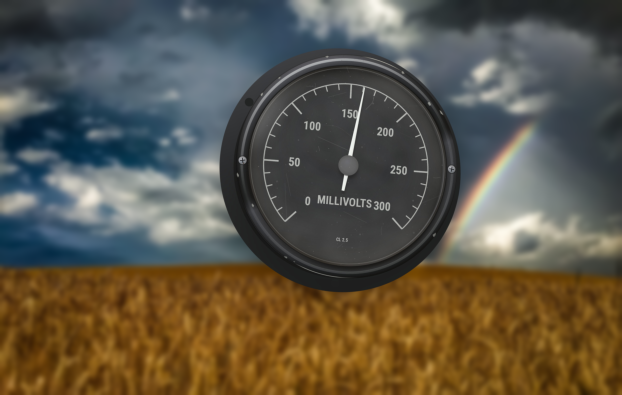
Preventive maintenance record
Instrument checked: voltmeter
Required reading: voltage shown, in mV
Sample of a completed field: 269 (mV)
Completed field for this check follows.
160 (mV)
